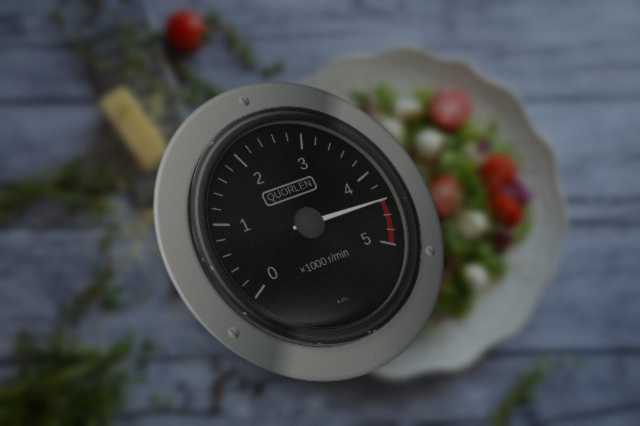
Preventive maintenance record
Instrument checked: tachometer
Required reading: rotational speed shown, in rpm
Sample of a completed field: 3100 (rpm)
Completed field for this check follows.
4400 (rpm)
